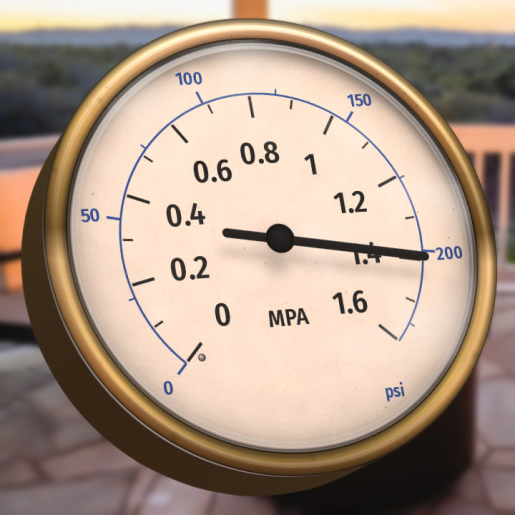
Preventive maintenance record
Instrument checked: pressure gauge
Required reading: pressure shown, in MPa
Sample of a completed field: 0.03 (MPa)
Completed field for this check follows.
1.4 (MPa)
